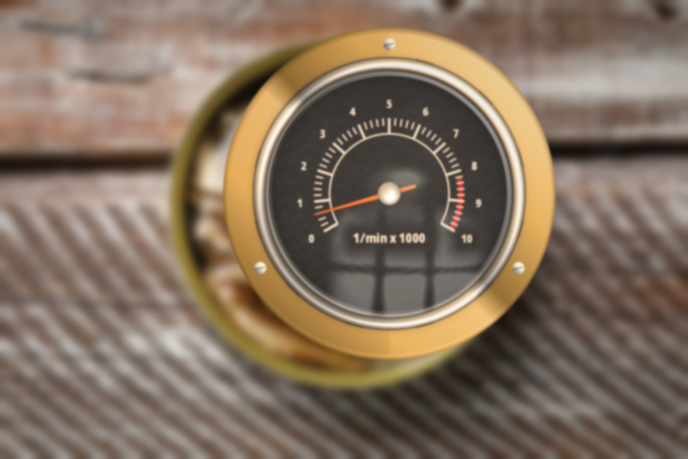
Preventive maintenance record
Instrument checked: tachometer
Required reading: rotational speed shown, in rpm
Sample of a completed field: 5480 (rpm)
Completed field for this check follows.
600 (rpm)
